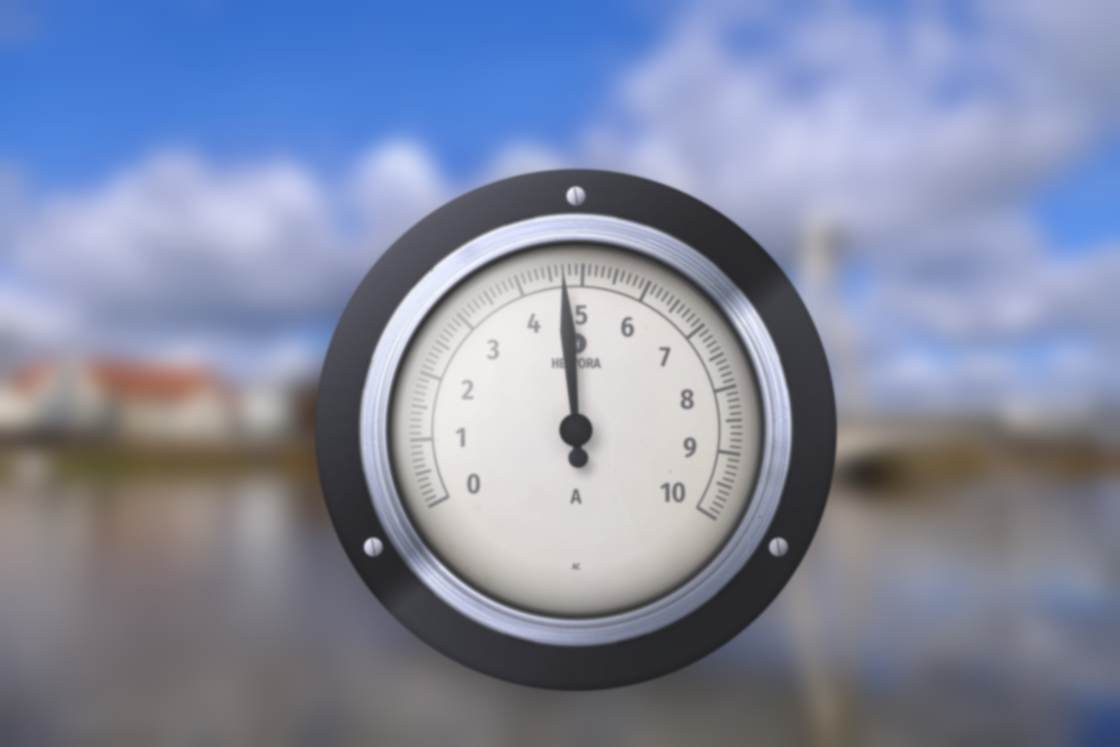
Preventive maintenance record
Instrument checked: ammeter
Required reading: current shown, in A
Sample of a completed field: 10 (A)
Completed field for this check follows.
4.7 (A)
